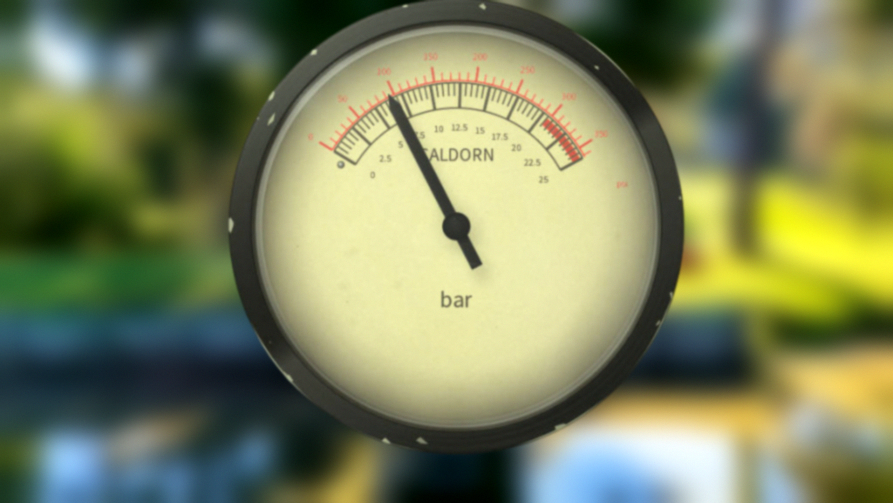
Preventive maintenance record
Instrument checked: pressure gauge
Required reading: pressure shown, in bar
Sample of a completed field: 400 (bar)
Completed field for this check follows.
6.5 (bar)
